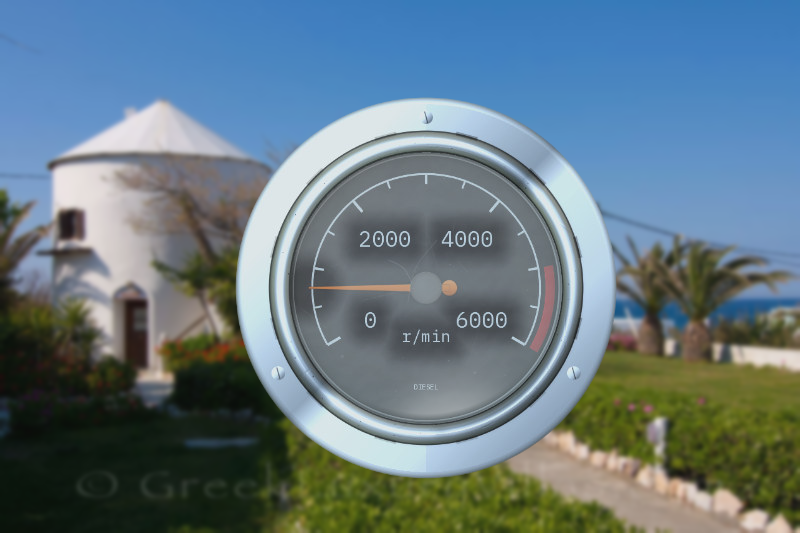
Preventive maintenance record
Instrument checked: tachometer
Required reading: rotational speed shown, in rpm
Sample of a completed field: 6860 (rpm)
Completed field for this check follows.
750 (rpm)
